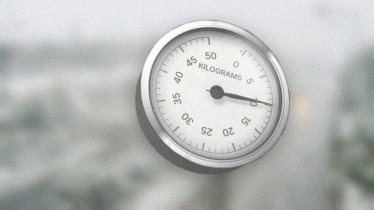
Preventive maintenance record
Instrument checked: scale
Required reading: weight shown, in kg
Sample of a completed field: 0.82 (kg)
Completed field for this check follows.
10 (kg)
